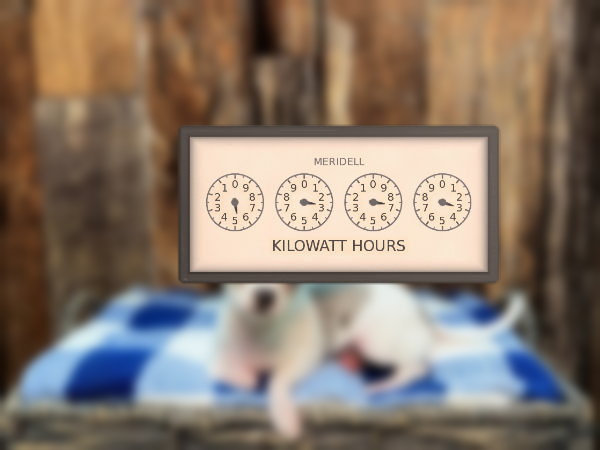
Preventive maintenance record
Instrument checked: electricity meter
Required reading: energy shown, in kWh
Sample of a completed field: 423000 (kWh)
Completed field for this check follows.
5273 (kWh)
